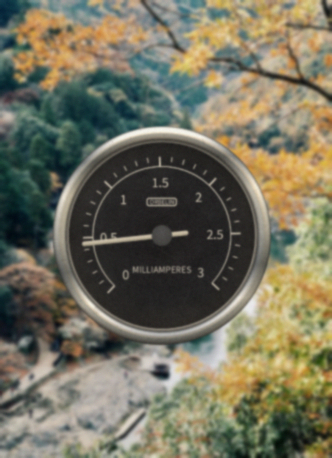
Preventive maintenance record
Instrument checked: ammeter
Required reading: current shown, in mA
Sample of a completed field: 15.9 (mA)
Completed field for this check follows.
0.45 (mA)
